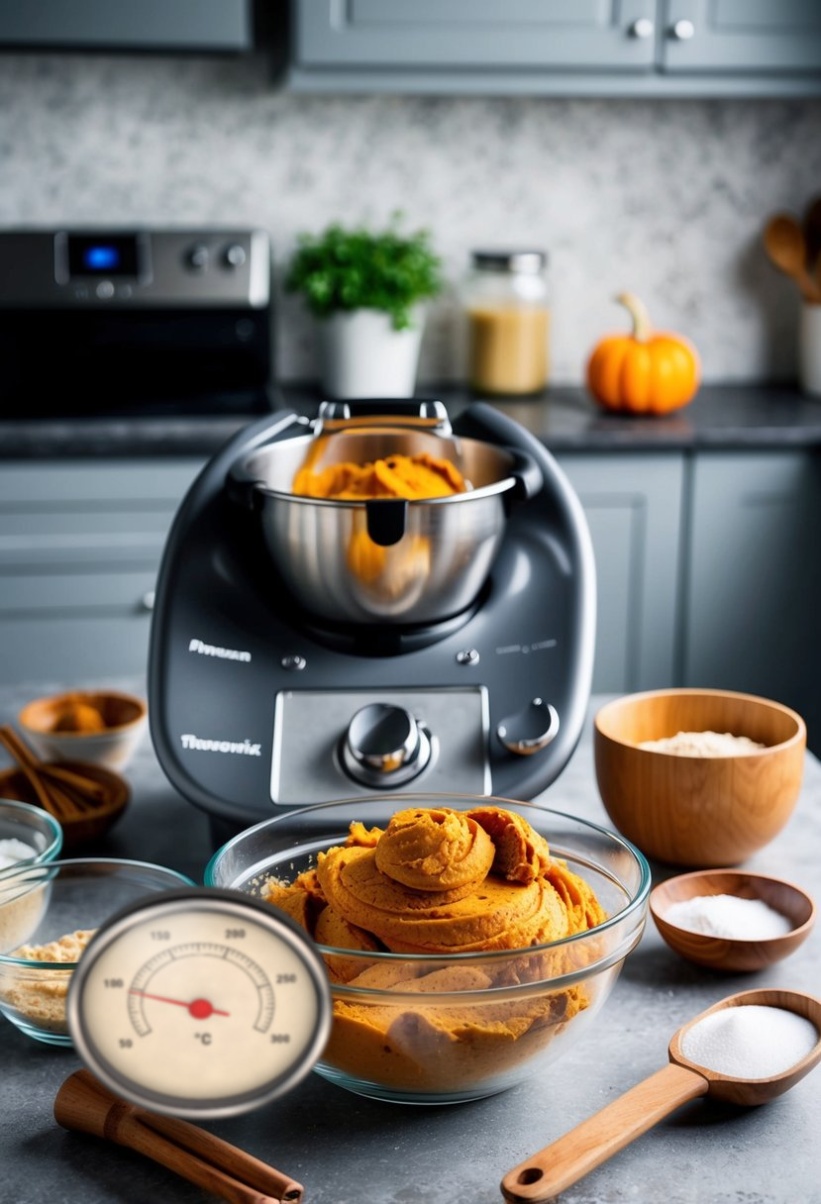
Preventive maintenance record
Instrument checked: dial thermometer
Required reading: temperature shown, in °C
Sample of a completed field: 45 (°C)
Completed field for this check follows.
100 (°C)
